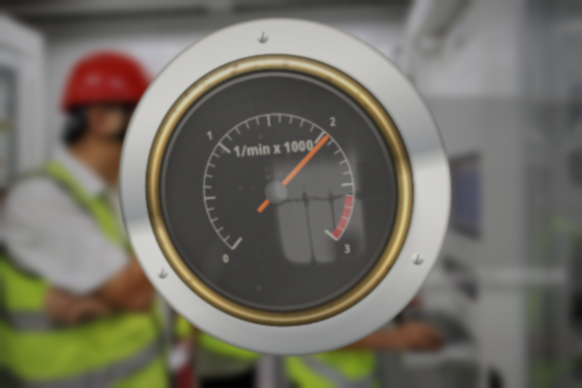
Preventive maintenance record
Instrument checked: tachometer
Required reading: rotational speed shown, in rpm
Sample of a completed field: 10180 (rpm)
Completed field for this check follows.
2050 (rpm)
